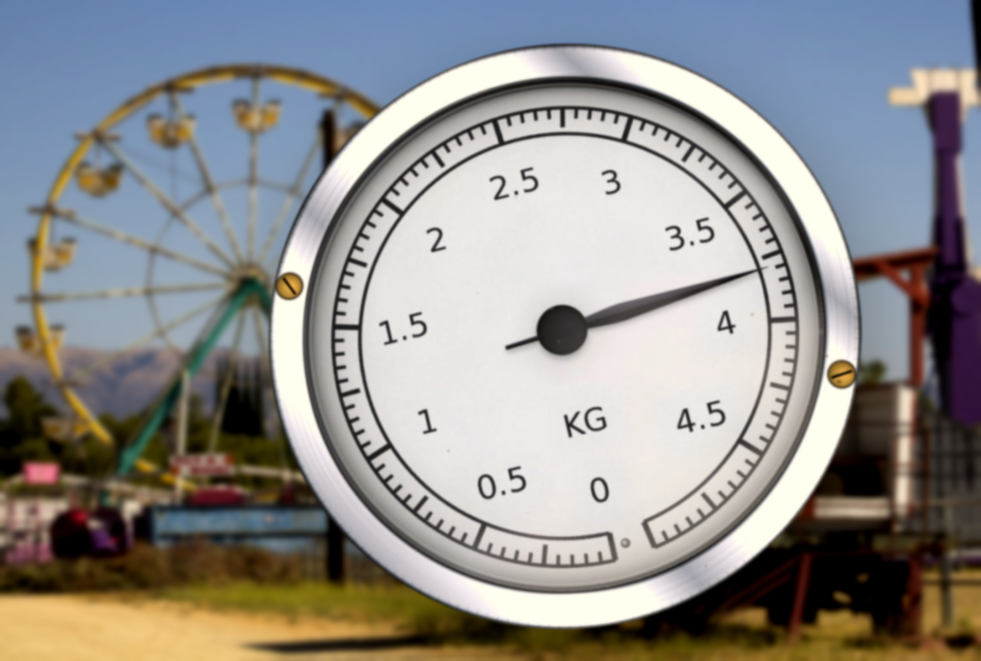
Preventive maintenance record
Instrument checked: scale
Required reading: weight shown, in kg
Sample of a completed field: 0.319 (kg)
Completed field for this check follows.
3.8 (kg)
